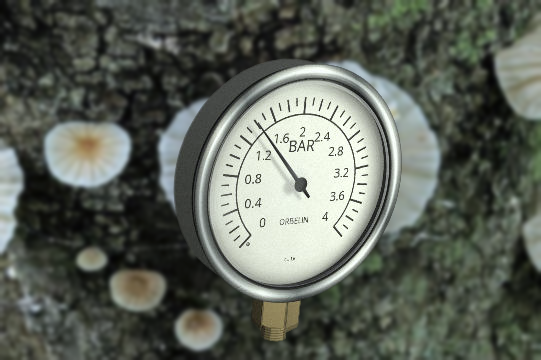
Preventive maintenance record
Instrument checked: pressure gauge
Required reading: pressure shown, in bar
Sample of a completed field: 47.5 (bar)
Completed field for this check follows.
1.4 (bar)
